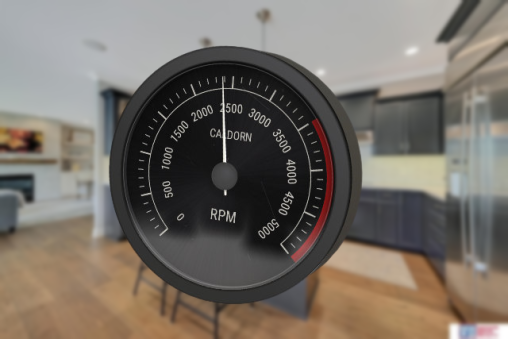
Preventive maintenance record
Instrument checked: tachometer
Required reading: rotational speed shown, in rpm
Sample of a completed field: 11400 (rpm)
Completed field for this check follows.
2400 (rpm)
